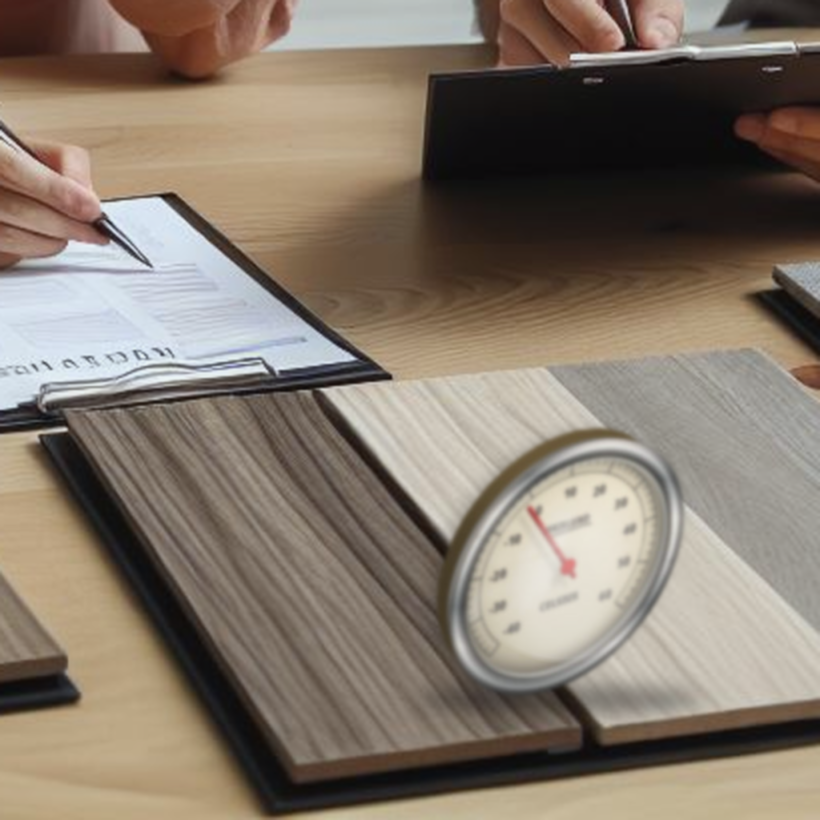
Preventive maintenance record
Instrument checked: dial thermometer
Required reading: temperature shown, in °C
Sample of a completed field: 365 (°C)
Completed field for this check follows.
-2 (°C)
